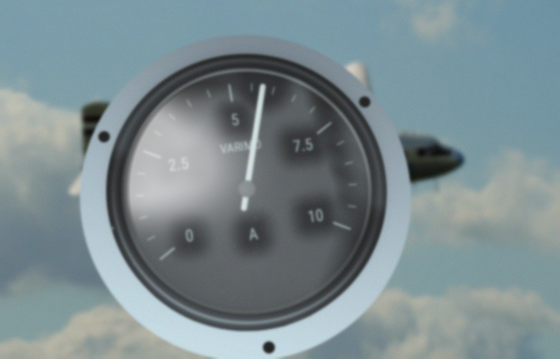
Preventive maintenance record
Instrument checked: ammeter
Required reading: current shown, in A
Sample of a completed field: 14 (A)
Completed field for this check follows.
5.75 (A)
